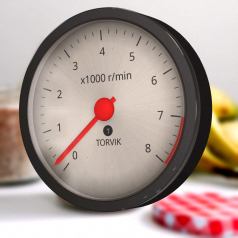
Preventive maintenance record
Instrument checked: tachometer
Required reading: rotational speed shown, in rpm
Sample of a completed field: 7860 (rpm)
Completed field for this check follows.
200 (rpm)
